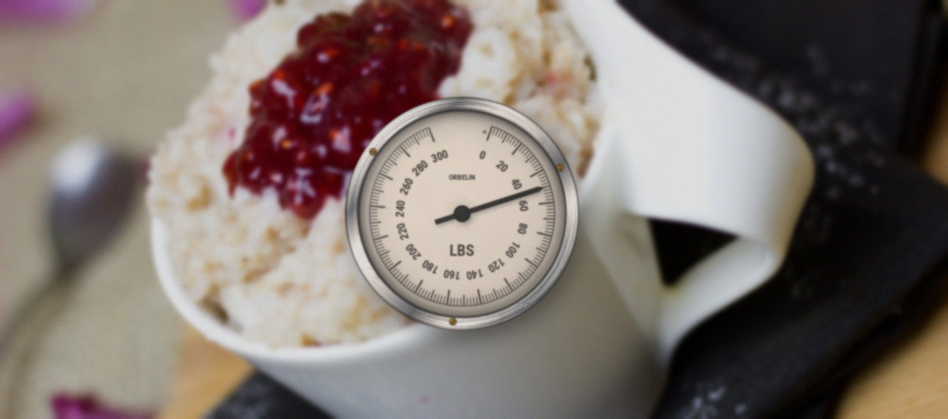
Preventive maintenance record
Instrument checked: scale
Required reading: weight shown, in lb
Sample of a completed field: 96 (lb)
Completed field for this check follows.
50 (lb)
